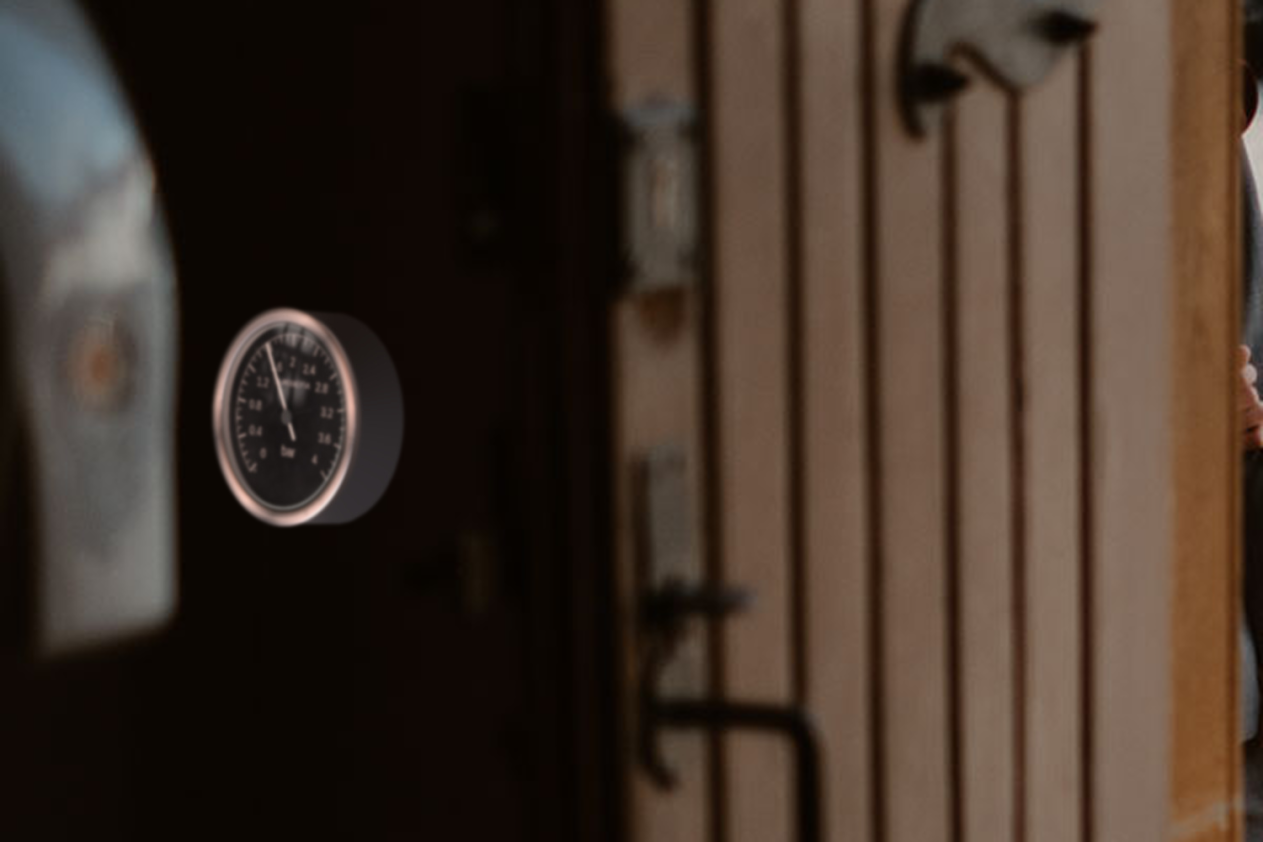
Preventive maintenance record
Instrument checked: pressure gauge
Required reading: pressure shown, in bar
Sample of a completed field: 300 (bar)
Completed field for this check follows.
1.6 (bar)
